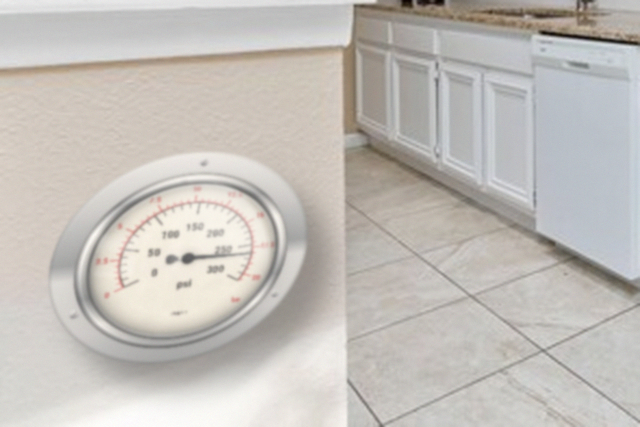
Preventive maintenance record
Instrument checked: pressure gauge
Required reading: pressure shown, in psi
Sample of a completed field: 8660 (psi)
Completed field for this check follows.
260 (psi)
